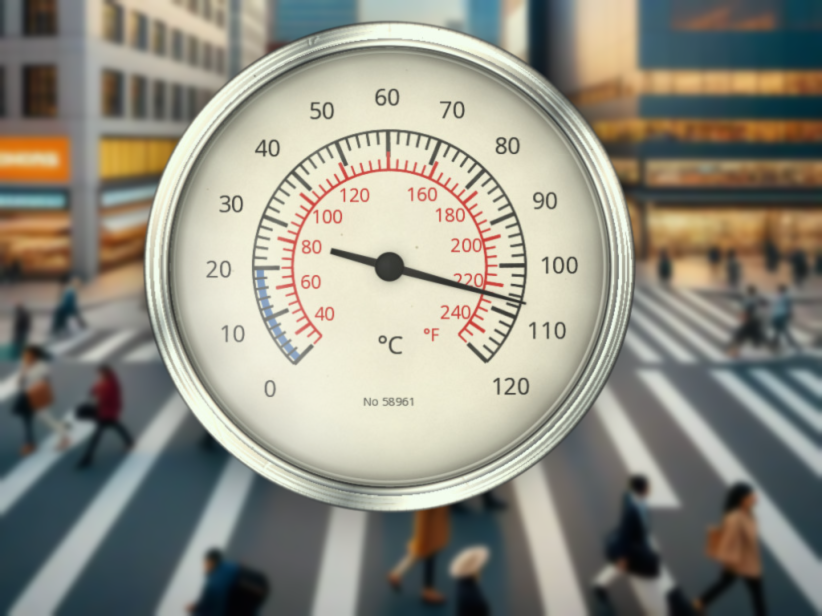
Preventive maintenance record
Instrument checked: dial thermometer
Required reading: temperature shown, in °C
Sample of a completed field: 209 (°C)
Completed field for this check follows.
107 (°C)
